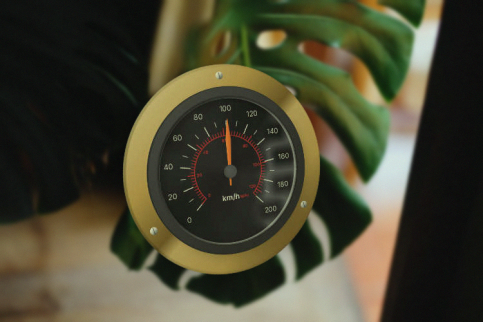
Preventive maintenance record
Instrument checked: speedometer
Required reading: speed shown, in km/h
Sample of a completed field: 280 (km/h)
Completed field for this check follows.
100 (km/h)
